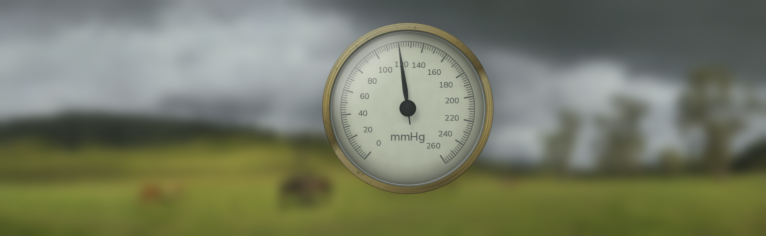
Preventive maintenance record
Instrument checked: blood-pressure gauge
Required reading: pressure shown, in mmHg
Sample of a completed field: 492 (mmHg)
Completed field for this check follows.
120 (mmHg)
